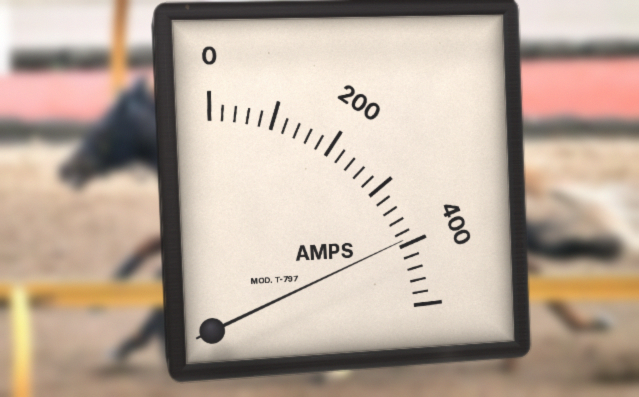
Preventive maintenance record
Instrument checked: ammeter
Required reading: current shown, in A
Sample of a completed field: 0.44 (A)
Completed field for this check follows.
390 (A)
